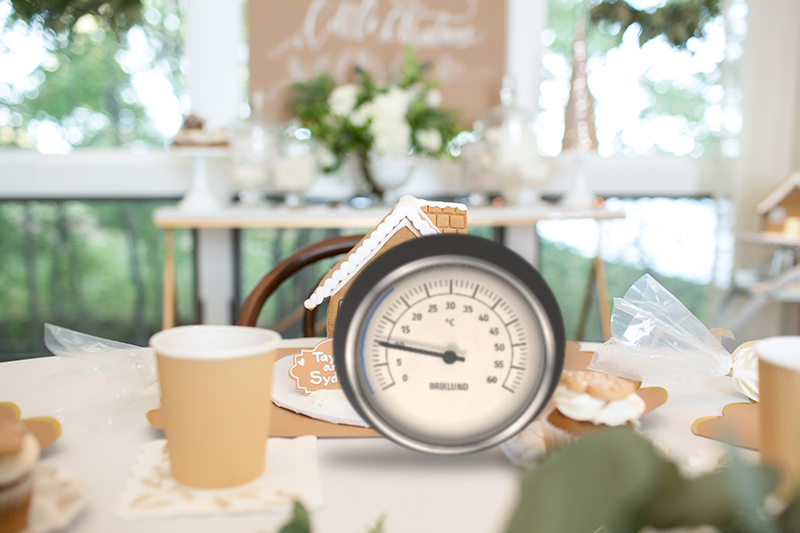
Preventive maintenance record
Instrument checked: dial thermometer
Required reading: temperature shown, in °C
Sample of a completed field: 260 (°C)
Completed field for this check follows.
10 (°C)
